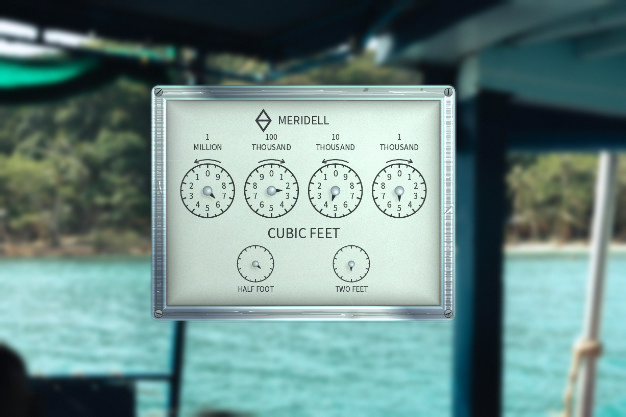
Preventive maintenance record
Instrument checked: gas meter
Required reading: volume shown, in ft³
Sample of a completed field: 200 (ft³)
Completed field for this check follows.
624500 (ft³)
